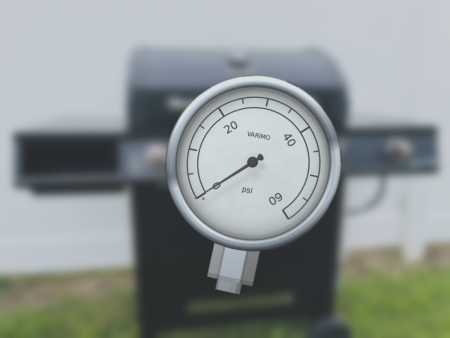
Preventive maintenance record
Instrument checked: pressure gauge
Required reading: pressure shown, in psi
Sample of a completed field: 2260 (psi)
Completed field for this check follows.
0 (psi)
